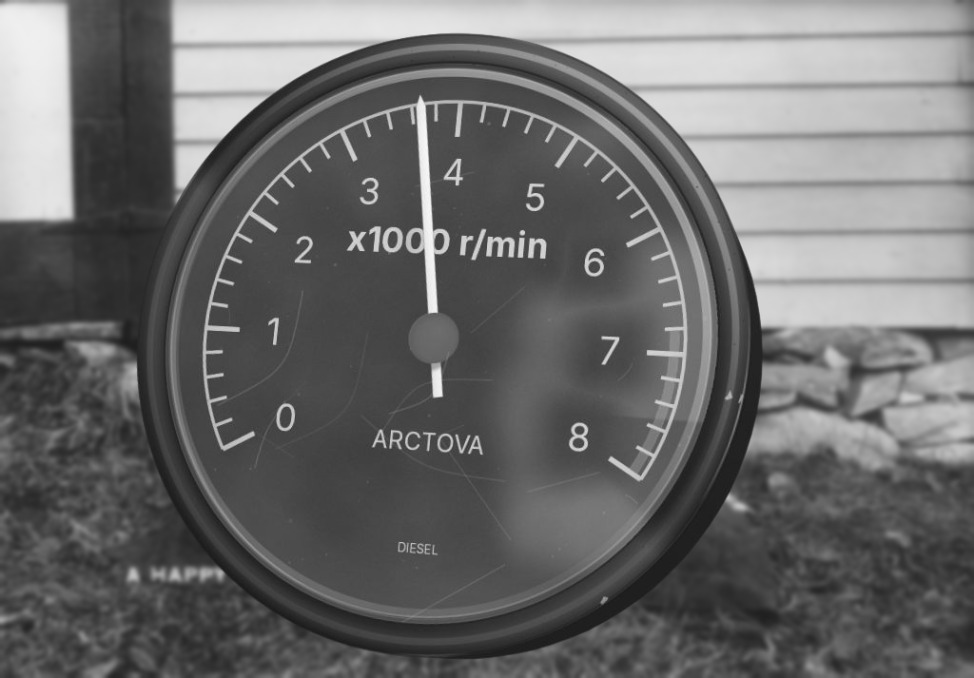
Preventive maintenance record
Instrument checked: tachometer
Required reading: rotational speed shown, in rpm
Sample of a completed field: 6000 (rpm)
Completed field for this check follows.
3700 (rpm)
